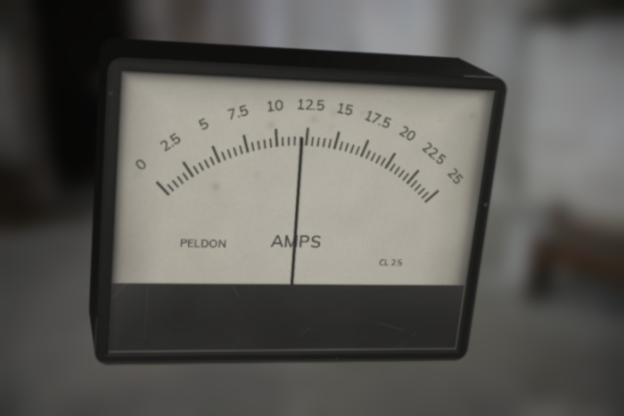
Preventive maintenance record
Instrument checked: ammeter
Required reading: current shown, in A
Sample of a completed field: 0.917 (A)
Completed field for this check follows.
12 (A)
